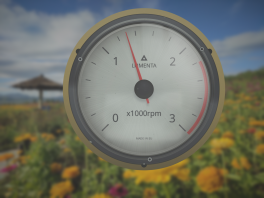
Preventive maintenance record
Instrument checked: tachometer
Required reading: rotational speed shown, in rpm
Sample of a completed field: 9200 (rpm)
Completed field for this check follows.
1300 (rpm)
